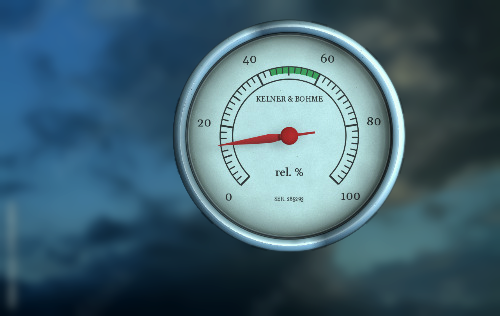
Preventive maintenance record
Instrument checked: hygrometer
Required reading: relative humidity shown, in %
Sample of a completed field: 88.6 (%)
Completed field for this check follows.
14 (%)
